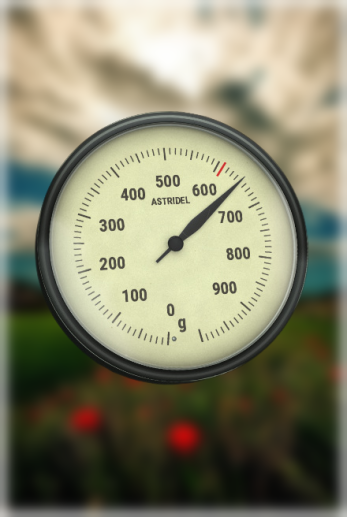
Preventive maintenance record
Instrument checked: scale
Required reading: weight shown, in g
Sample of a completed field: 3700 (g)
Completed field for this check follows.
650 (g)
